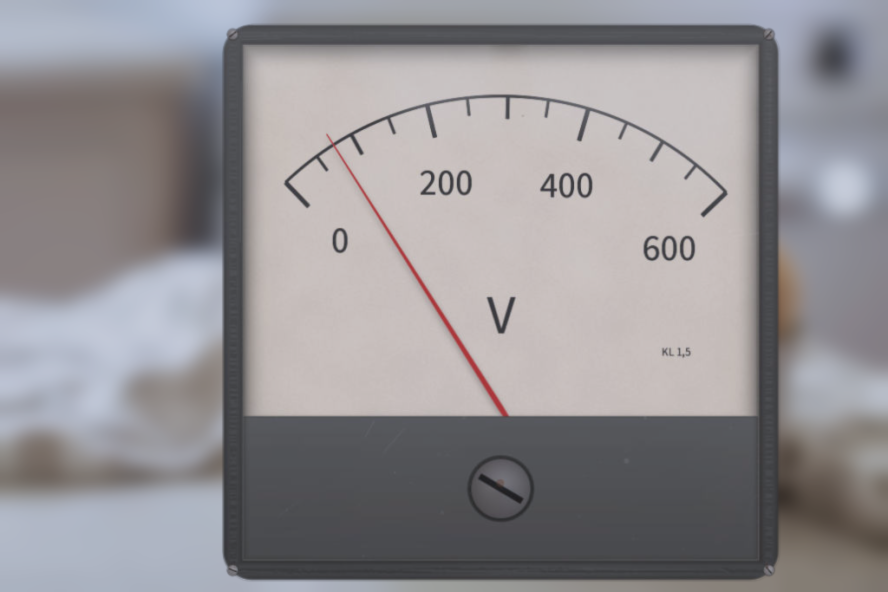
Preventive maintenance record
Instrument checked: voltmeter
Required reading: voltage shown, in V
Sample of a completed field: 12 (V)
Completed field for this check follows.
75 (V)
